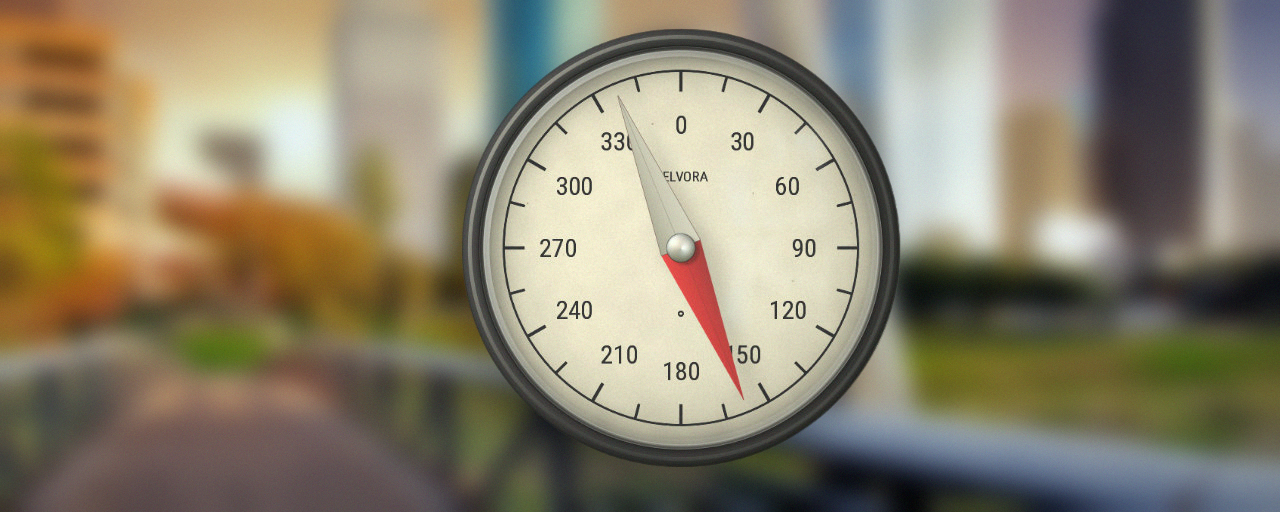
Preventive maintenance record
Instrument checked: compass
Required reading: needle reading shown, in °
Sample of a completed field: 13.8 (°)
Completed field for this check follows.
157.5 (°)
